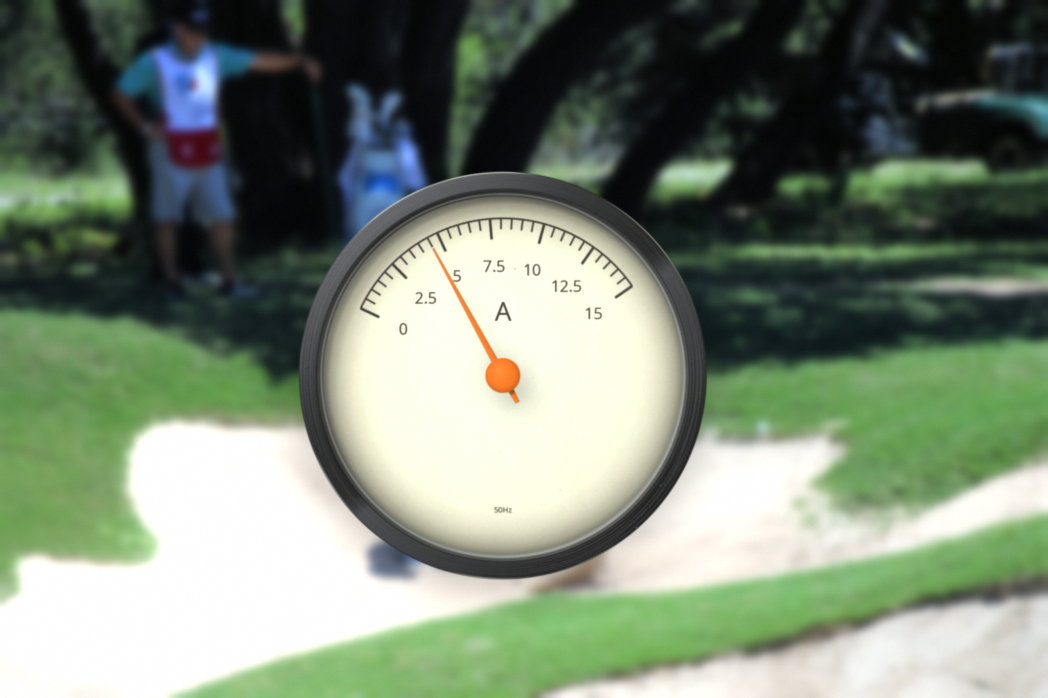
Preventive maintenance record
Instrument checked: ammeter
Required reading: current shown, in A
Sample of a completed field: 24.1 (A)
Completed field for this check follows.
4.5 (A)
